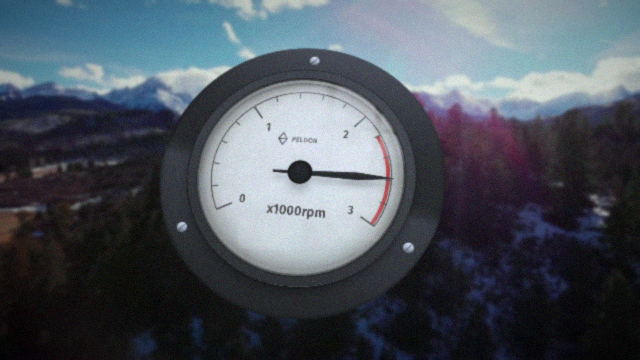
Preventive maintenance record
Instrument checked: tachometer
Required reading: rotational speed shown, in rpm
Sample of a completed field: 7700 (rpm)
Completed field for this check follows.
2600 (rpm)
